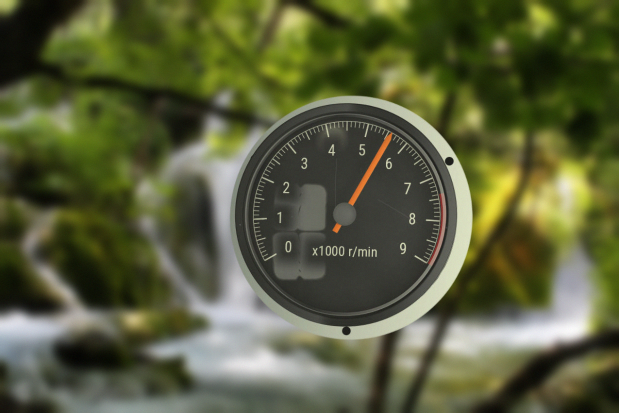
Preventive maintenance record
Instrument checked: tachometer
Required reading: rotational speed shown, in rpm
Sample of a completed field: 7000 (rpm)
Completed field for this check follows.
5600 (rpm)
